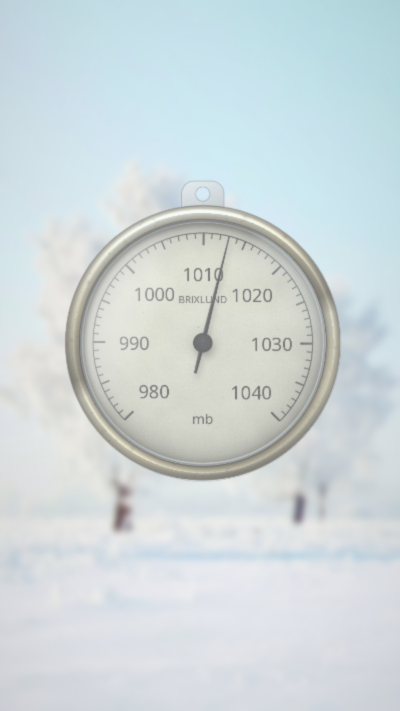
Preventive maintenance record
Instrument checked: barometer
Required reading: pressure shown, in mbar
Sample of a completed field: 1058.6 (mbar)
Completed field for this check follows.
1013 (mbar)
